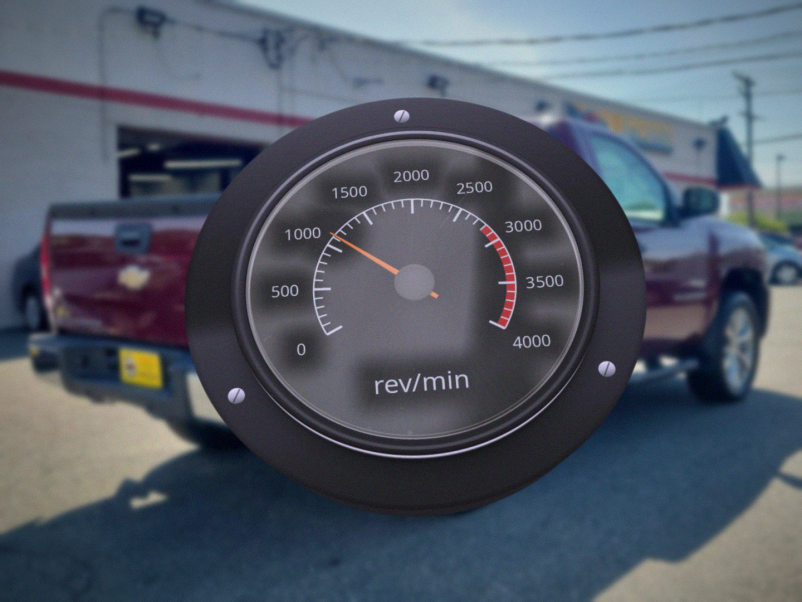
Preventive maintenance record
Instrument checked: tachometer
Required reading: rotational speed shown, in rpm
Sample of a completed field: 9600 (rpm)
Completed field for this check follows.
1100 (rpm)
